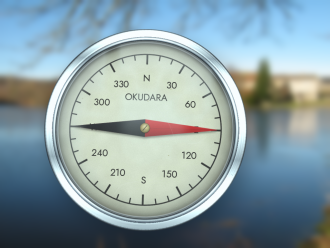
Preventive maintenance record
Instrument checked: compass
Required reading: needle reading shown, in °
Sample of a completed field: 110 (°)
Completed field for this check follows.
90 (°)
